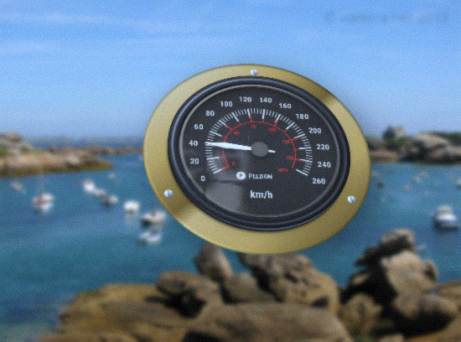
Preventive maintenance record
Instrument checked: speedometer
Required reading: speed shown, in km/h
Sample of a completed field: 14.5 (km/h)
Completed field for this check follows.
40 (km/h)
